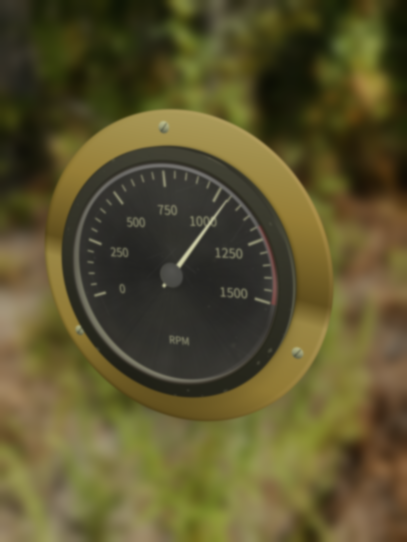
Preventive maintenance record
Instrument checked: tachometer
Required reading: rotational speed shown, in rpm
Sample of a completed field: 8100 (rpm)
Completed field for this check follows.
1050 (rpm)
